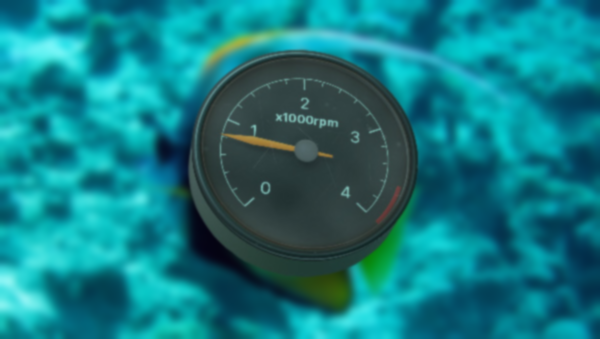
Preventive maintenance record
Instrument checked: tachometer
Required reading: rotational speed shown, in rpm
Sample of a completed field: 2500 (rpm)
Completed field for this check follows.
800 (rpm)
